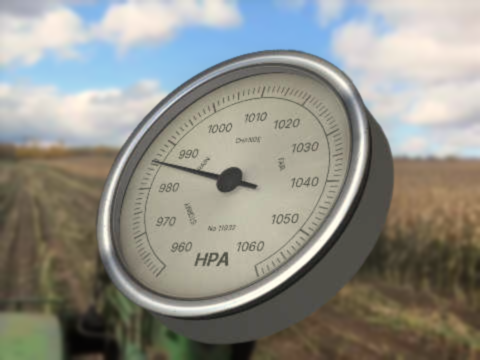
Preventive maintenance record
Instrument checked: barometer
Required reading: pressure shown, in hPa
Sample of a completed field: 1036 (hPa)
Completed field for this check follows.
985 (hPa)
